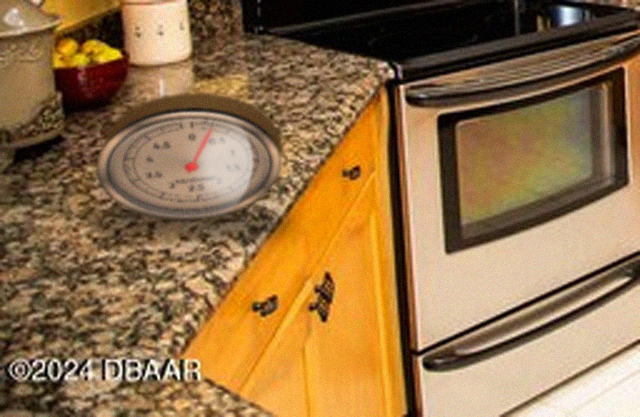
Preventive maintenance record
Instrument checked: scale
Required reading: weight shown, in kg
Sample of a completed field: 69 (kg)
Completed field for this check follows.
0.25 (kg)
